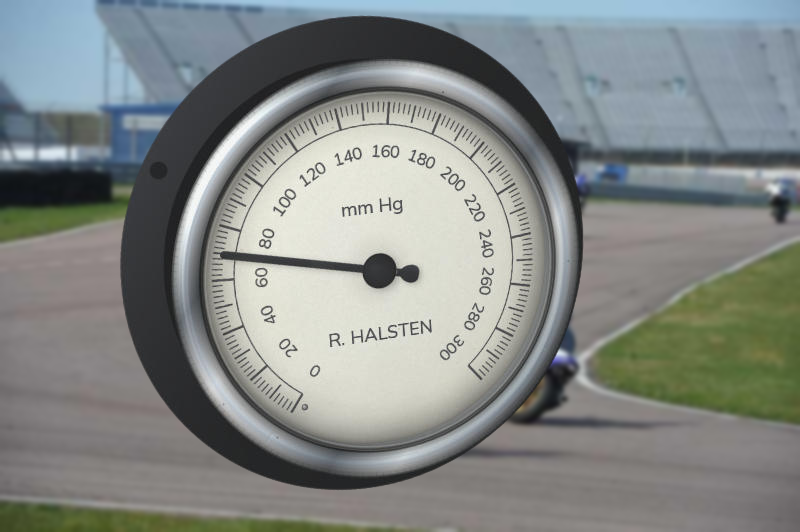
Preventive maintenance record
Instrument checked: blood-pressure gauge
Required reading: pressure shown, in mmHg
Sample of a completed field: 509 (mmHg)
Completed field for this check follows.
70 (mmHg)
